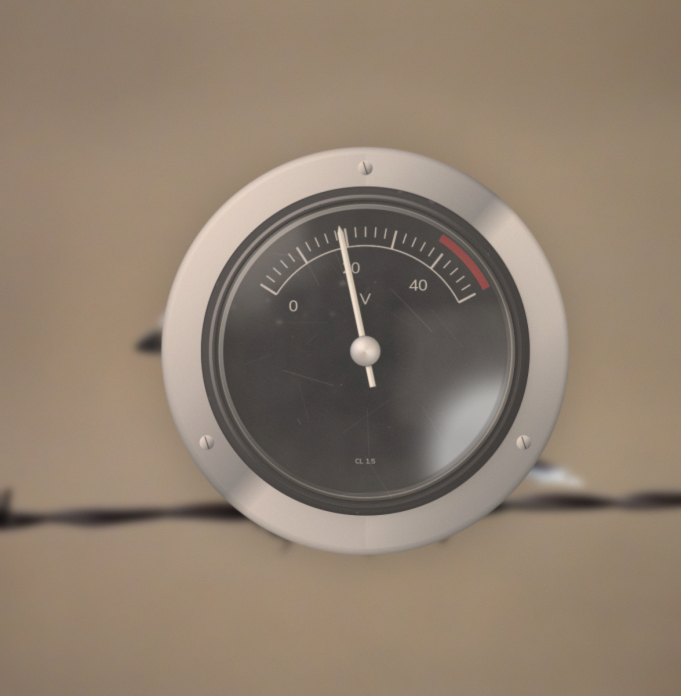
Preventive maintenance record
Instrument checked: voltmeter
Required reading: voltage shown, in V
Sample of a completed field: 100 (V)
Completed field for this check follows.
19 (V)
